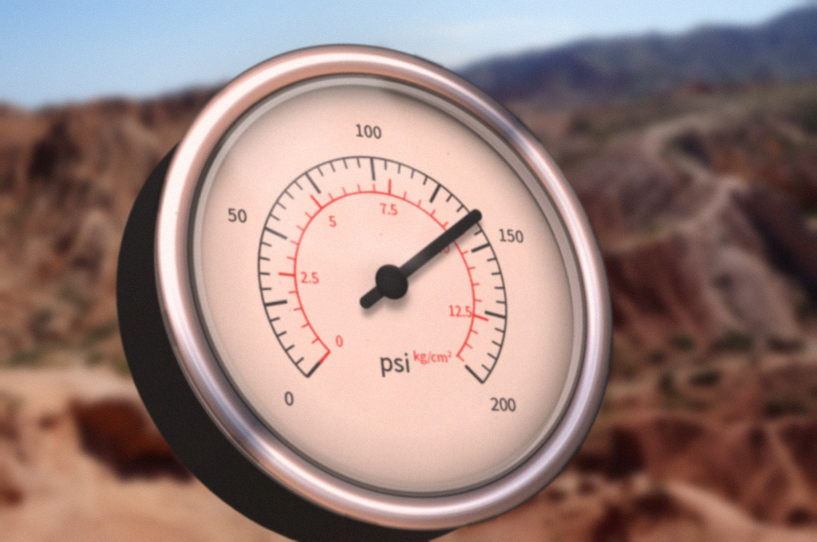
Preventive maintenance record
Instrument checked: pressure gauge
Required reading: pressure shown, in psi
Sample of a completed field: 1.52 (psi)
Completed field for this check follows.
140 (psi)
